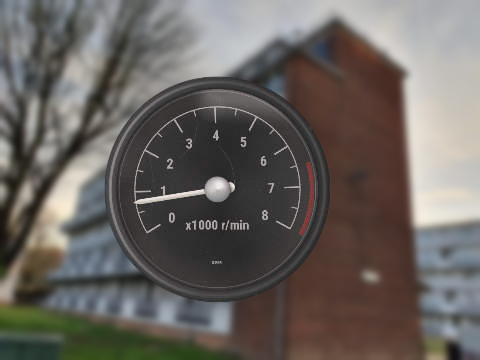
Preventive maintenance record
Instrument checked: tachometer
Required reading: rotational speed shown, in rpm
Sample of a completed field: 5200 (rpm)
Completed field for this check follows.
750 (rpm)
